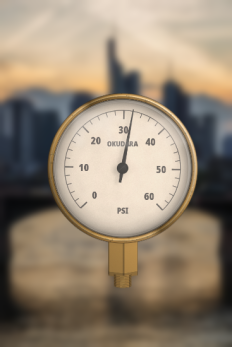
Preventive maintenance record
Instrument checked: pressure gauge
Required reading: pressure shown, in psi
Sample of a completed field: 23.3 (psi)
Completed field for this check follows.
32 (psi)
